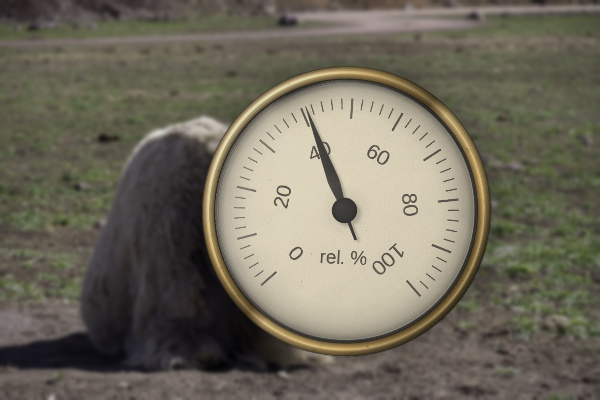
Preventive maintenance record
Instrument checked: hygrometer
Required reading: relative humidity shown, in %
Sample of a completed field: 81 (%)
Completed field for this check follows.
41 (%)
